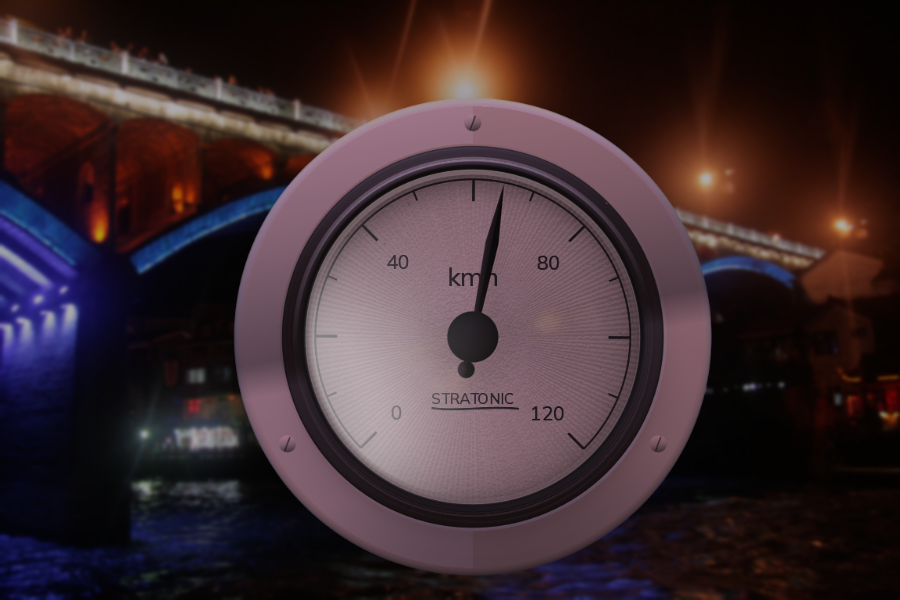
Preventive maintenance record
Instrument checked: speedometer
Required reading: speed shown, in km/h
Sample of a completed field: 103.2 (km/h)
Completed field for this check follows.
65 (km/h)
